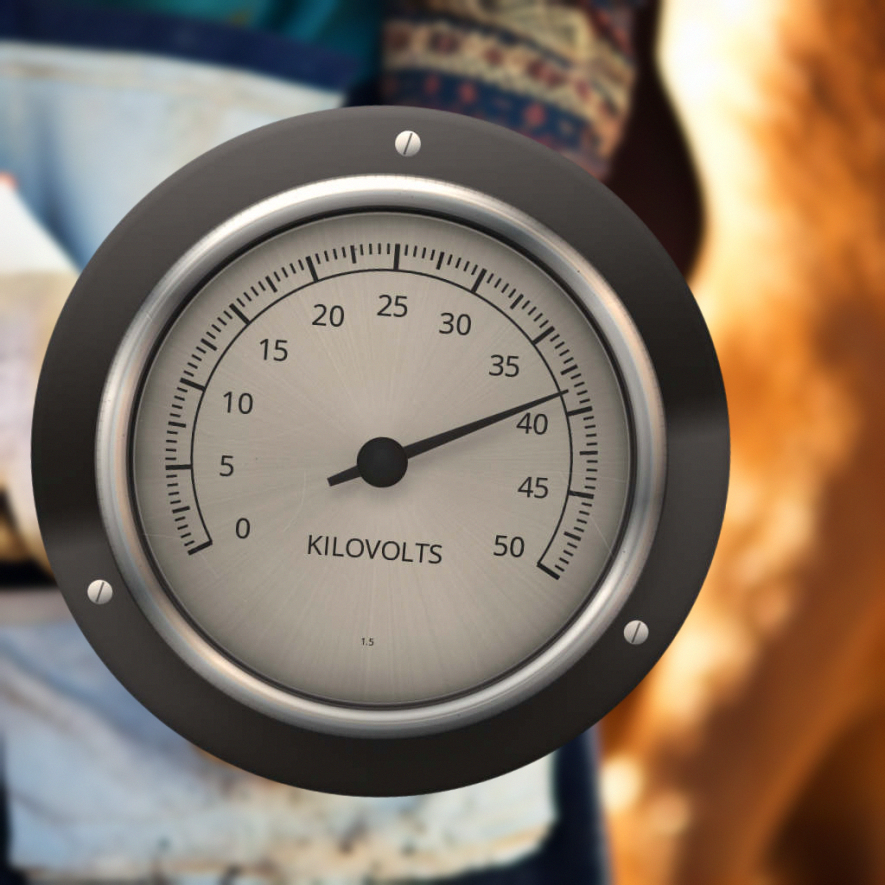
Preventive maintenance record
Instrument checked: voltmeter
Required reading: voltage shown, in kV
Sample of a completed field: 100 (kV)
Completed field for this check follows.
38.5 (kV)
